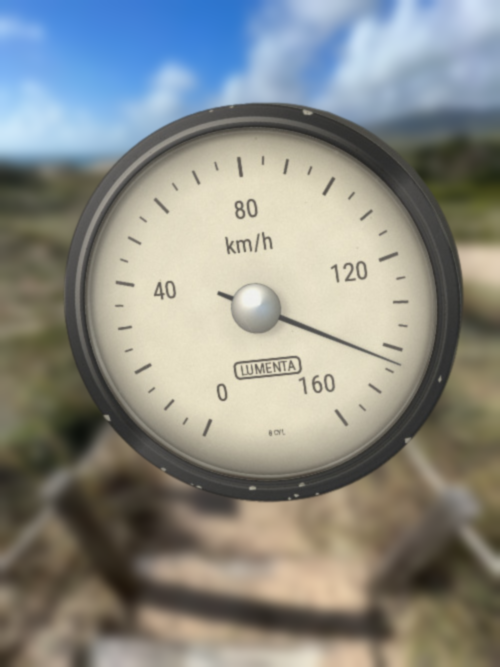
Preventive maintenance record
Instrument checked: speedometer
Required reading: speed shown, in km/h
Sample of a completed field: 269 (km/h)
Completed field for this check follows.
142.5 (km/h)
